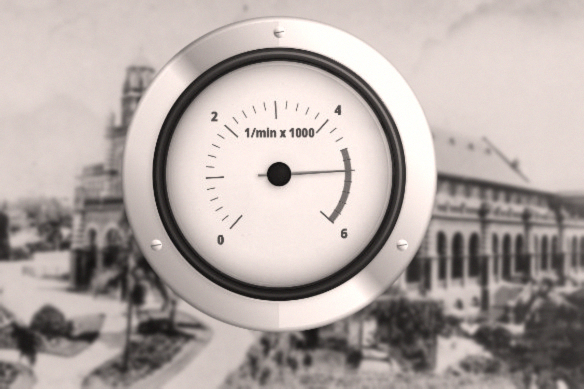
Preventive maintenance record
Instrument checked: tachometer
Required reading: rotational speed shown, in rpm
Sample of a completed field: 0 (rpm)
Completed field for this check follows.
5000 (rpm)
